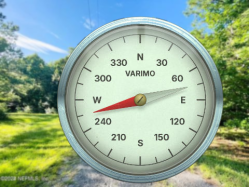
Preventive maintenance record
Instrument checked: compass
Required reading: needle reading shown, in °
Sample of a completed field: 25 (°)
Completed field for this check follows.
255 (°)
